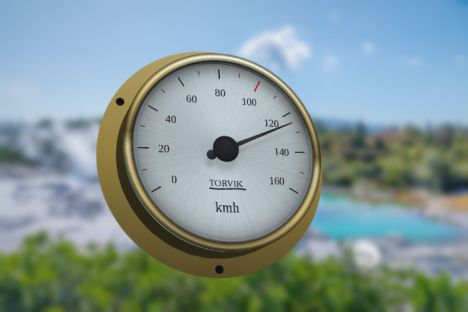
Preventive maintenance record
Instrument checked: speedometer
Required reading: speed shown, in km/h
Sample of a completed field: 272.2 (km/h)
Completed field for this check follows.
125 (km/h)
